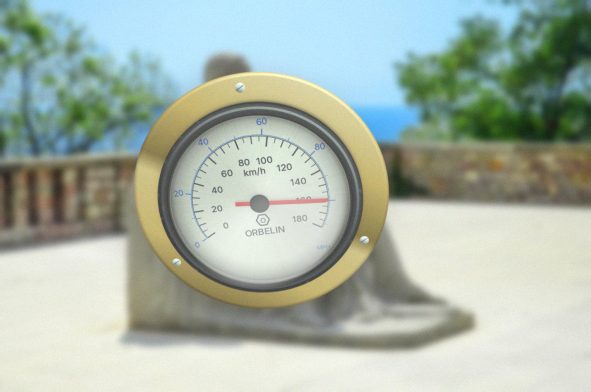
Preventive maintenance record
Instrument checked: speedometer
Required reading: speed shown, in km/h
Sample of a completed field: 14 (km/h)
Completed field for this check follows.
160 (km/h)
